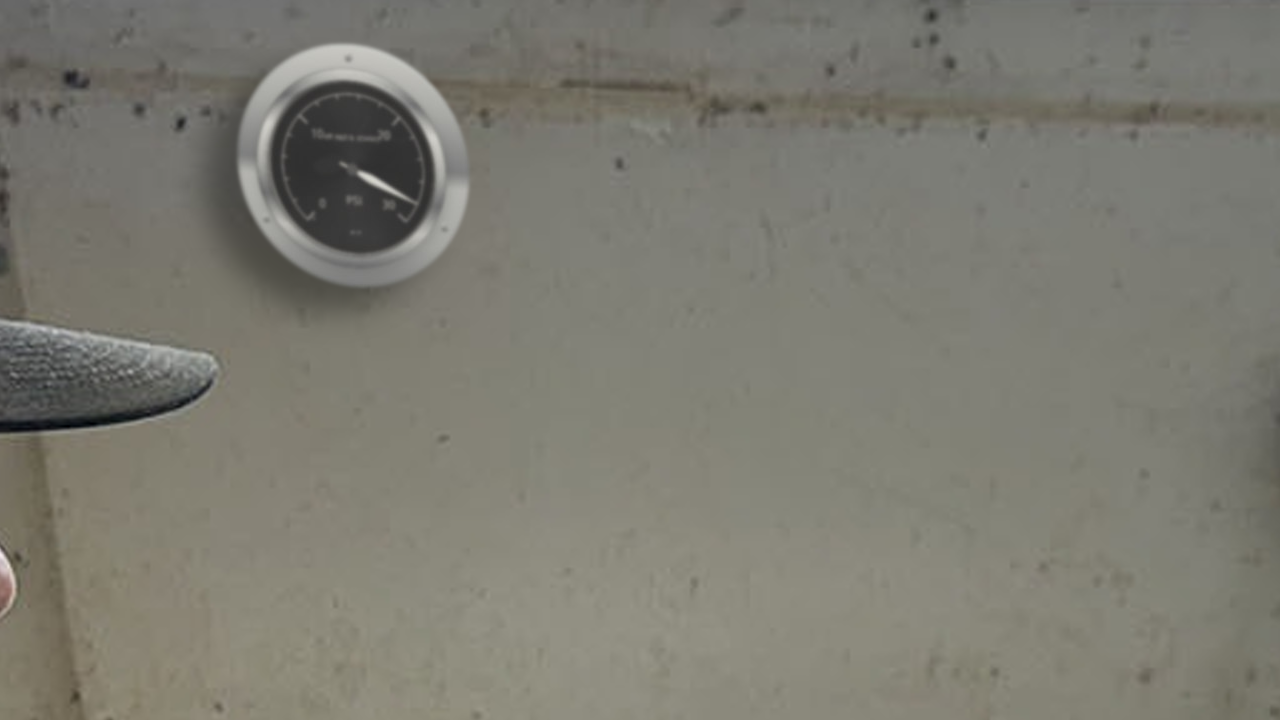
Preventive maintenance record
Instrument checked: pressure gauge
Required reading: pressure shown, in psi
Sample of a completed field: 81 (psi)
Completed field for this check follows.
28 (psi)
